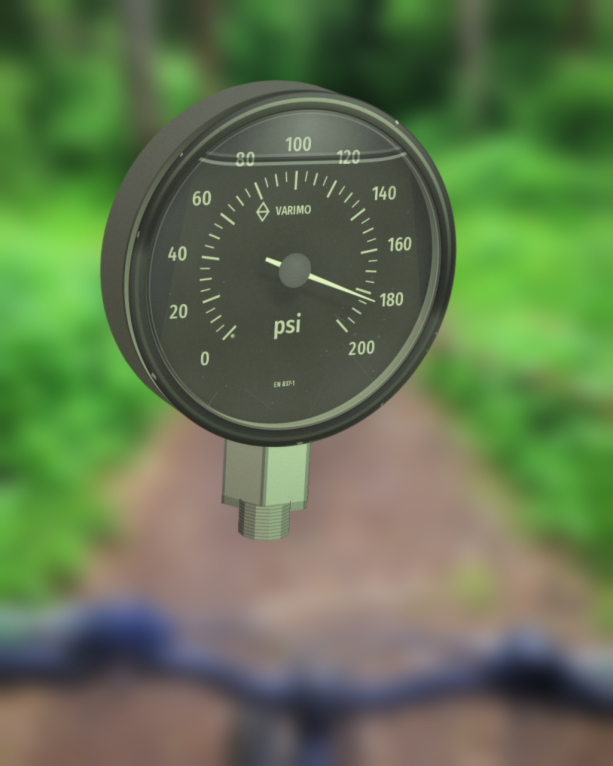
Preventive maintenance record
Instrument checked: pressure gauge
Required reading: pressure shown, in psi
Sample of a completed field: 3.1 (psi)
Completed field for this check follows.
182.5 (psi)
